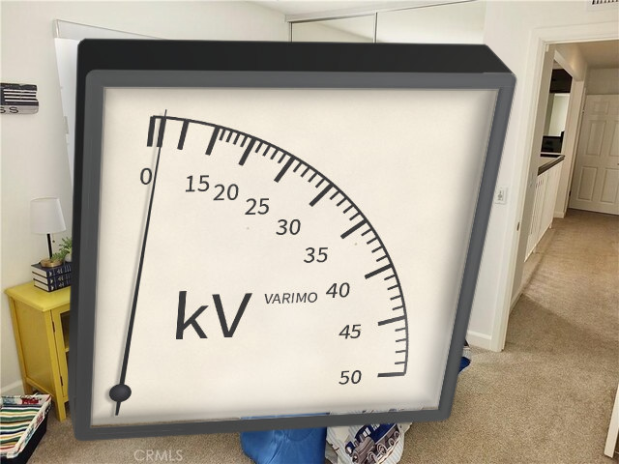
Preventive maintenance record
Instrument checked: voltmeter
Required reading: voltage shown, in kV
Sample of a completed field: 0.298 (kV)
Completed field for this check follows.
5 (kV)
